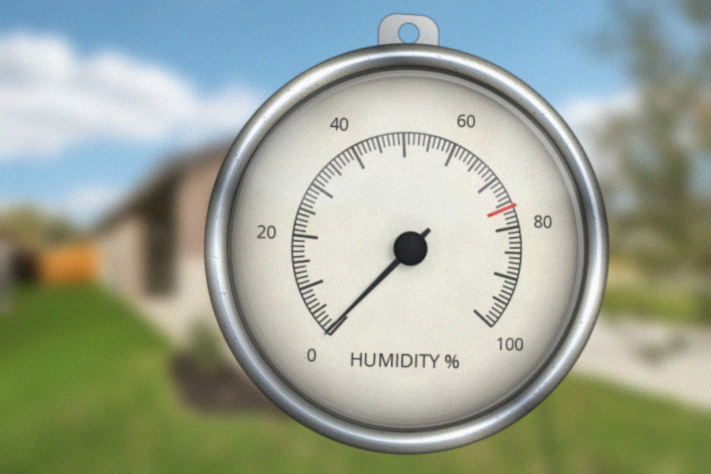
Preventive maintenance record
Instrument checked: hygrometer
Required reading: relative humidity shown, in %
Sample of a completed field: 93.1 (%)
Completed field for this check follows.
1 (%)
